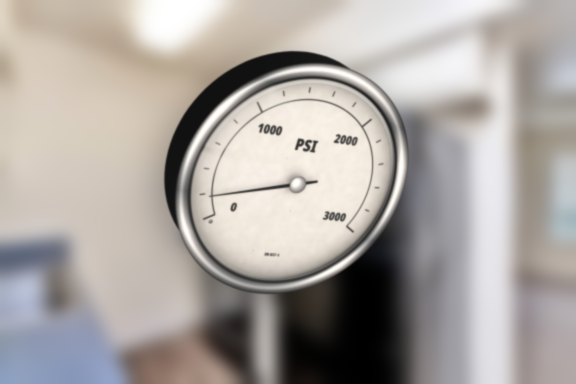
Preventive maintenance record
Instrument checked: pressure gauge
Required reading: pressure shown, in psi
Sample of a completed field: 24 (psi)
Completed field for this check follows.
200 (psi)
